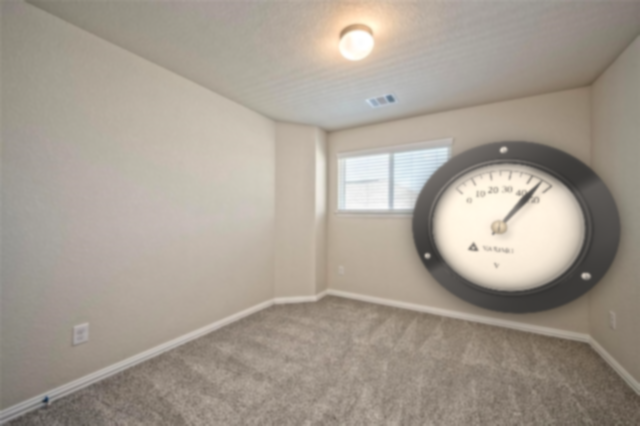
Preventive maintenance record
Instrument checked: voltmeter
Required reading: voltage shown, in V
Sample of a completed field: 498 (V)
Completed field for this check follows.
45 (V)
